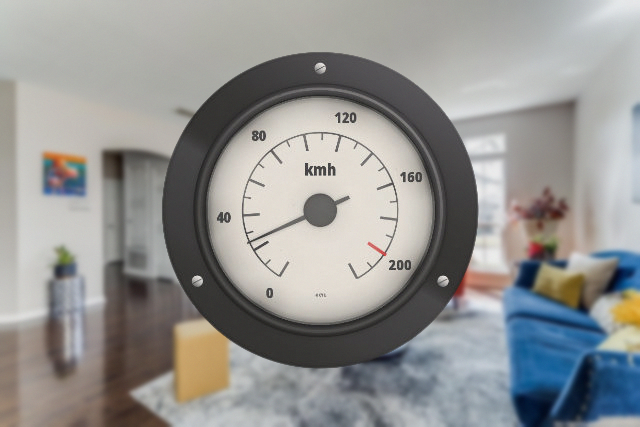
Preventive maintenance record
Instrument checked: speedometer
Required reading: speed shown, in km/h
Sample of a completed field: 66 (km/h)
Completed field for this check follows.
25 (km/h)
